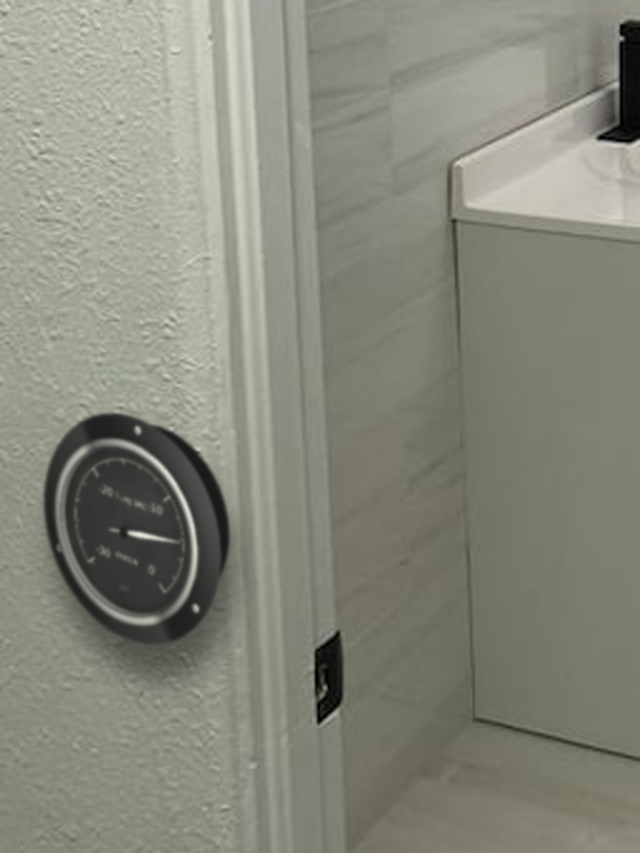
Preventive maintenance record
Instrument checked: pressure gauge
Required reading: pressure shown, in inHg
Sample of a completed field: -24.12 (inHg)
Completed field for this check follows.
-6 (inHg)
